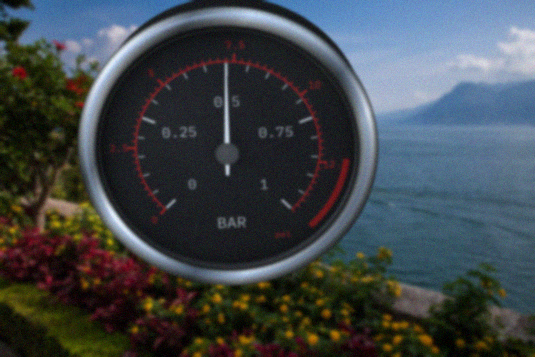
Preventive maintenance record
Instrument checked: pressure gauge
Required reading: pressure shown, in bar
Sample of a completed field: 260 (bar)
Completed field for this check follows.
0.5 (bar)
